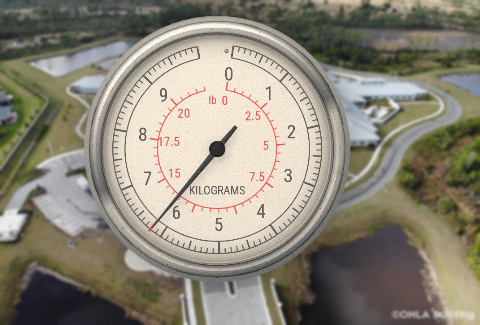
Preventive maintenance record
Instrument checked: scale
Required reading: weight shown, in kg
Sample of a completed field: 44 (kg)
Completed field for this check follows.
6.2 (kg)
